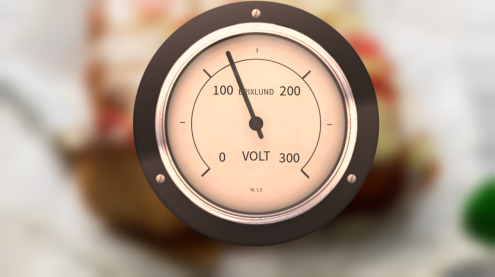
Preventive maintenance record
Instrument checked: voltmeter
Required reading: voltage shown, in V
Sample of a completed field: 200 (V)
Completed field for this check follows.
125 (V)
